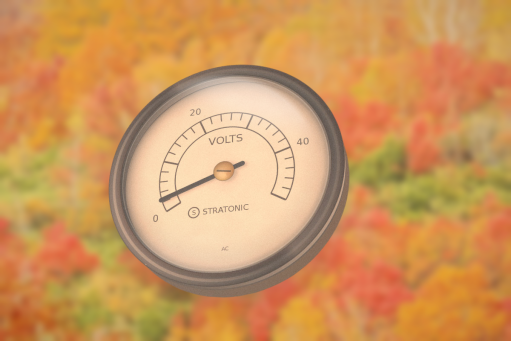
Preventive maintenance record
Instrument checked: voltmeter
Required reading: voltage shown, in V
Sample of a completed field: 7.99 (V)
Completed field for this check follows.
2 (V)
